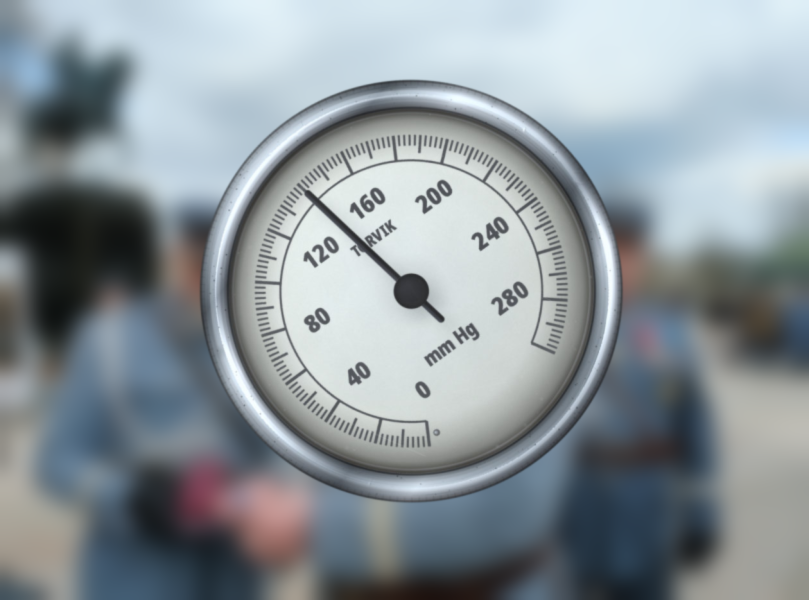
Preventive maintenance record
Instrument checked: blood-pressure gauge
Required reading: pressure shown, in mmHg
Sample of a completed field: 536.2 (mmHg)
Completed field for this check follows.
140 (mmHg)
